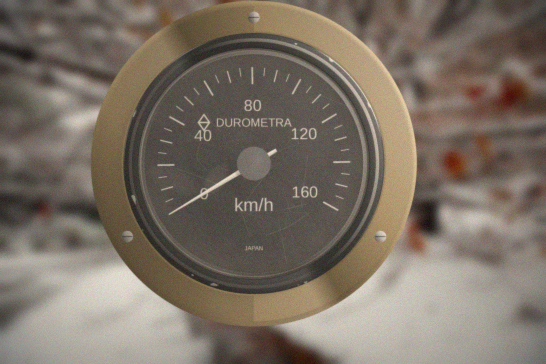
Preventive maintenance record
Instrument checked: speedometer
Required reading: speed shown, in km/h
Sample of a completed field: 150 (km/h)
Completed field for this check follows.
0 (km/h)
